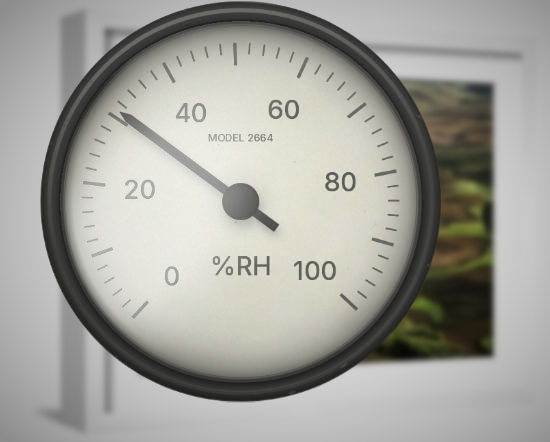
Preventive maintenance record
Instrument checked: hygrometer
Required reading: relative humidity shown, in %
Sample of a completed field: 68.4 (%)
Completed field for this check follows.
31 (%)
